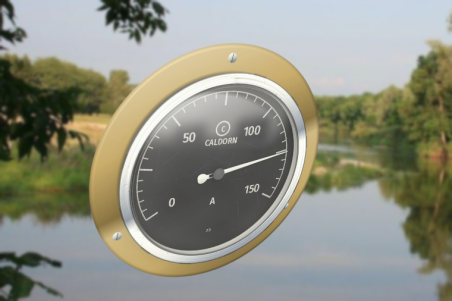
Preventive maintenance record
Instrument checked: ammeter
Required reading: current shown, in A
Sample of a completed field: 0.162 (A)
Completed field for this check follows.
125 (A)
